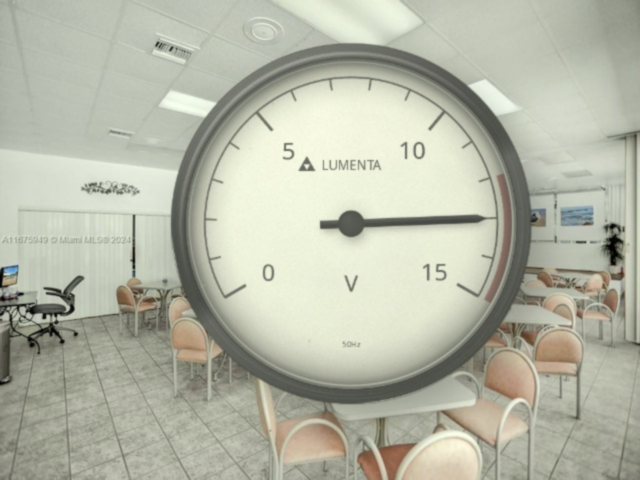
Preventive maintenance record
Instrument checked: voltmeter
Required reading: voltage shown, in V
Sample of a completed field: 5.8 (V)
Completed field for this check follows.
13 (V)
